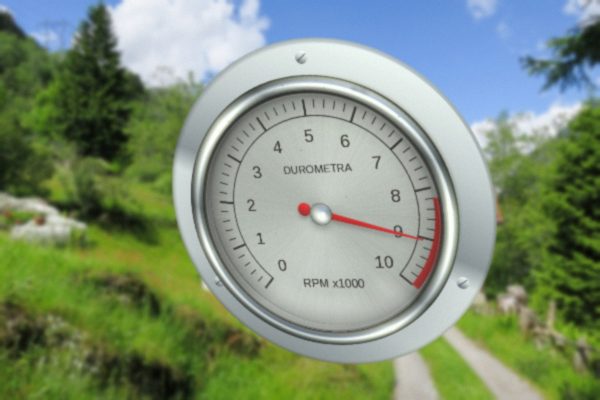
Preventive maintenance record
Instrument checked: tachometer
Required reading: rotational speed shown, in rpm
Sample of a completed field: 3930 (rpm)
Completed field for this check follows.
9000 (rpm)
